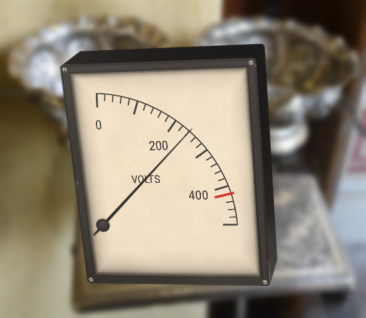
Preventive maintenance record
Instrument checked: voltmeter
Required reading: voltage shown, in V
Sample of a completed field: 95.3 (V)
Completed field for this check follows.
240 (V)
